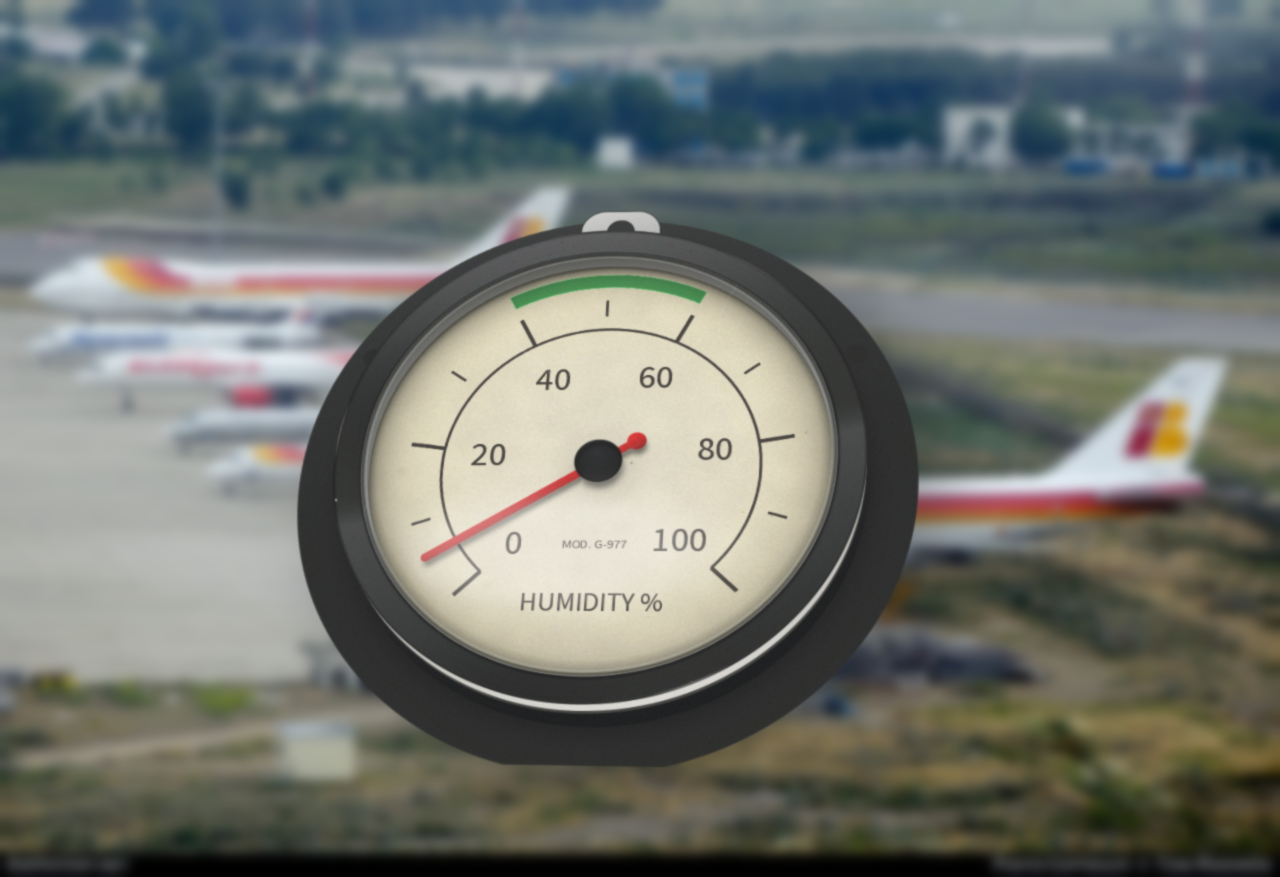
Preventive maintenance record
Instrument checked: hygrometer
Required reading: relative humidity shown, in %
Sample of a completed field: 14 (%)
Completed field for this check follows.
5 (%)
